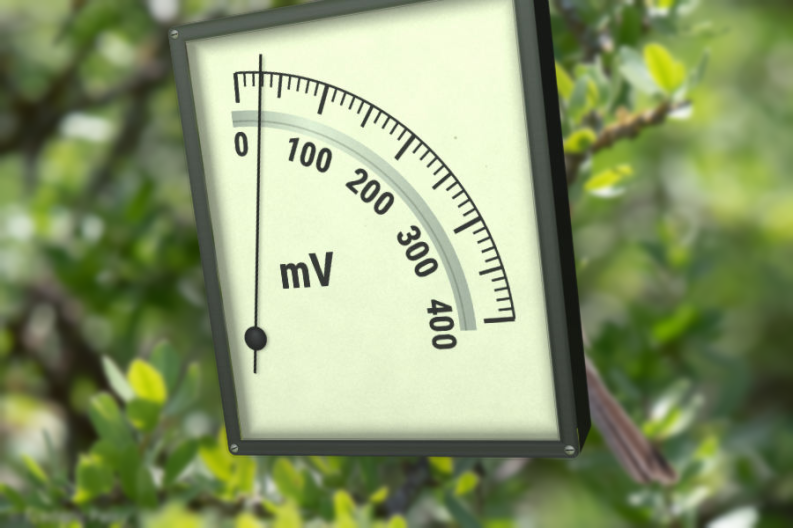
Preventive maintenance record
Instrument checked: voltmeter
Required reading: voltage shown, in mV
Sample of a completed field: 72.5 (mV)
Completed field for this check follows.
30 (mV)
